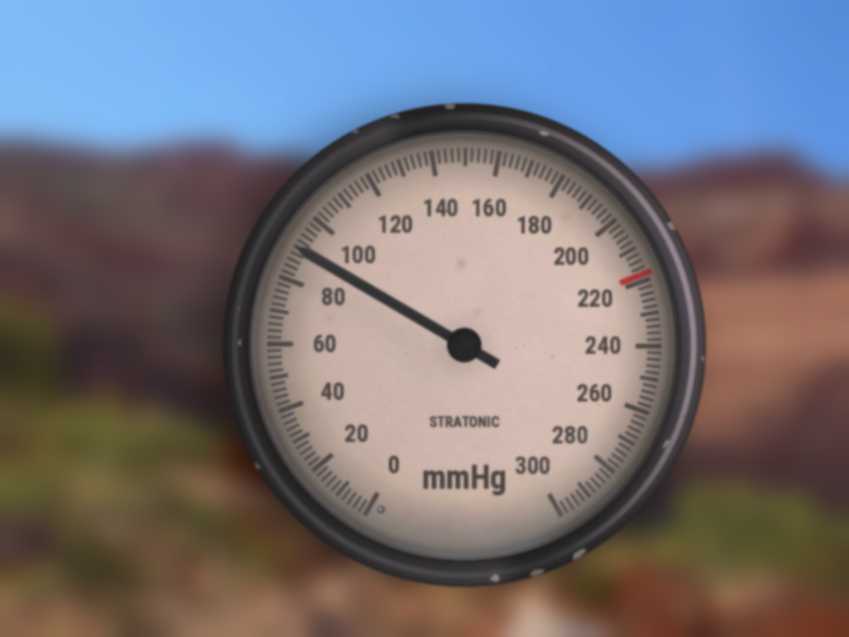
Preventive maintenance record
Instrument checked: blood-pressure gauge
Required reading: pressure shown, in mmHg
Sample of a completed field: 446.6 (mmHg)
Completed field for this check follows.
90 (mmHg)
